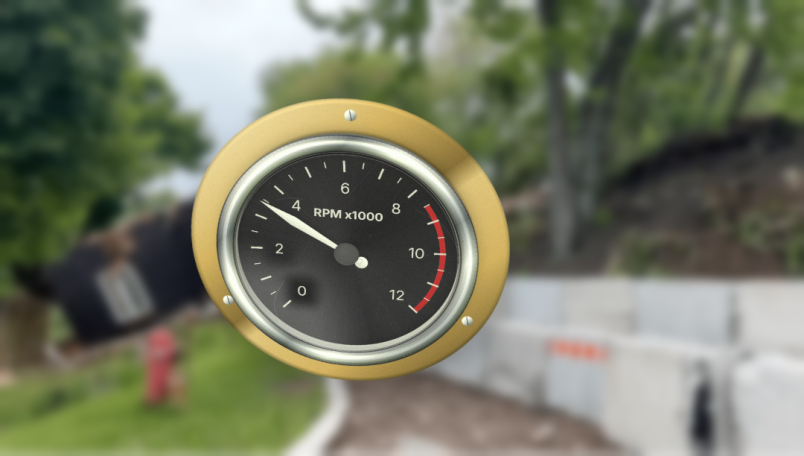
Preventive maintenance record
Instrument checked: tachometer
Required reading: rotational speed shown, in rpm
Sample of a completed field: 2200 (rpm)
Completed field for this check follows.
3500 (rpm)
